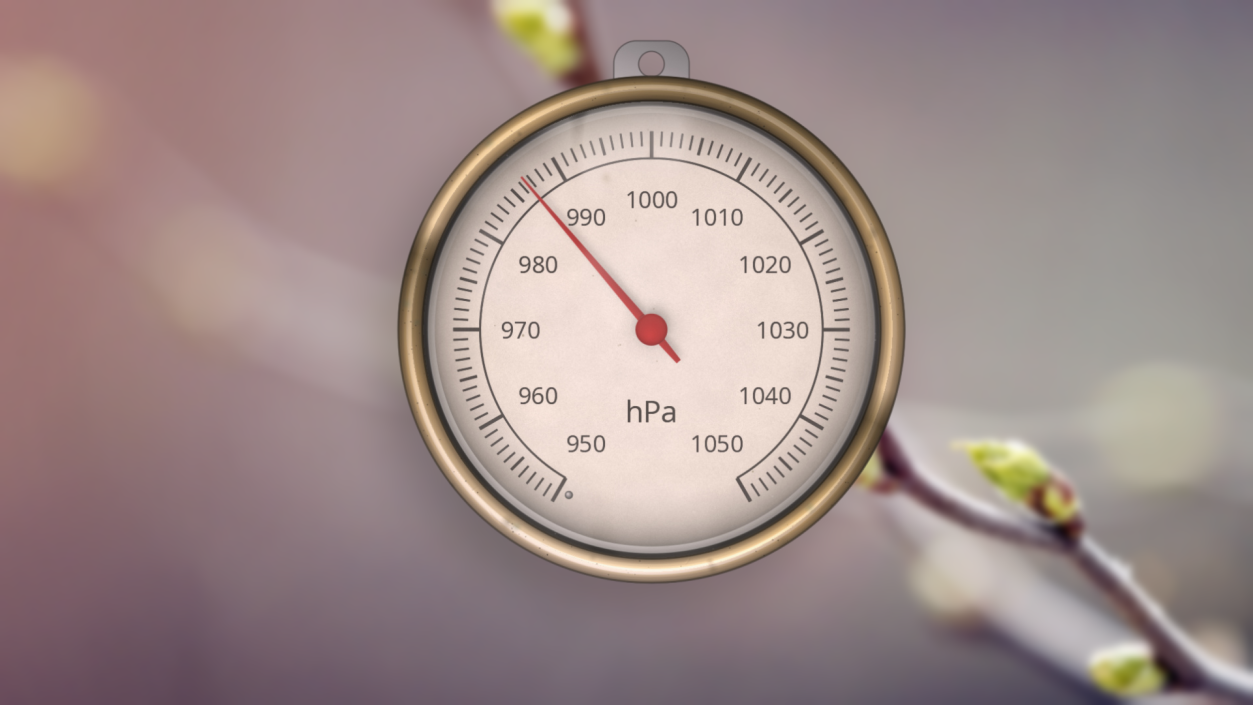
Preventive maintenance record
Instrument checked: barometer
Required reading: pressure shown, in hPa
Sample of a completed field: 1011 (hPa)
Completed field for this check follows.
986.5 (hPa)
